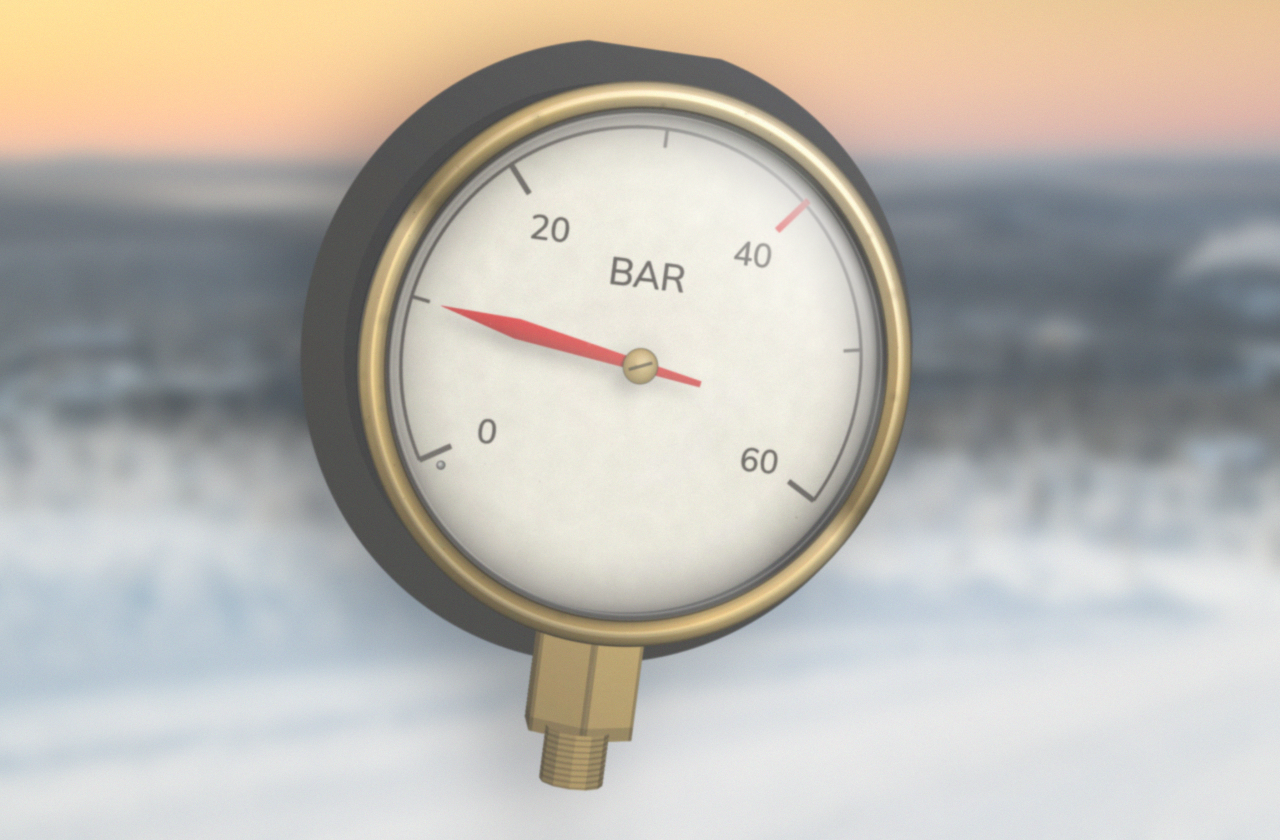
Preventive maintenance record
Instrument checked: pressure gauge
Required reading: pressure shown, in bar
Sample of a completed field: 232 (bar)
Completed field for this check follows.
10 (bar)
